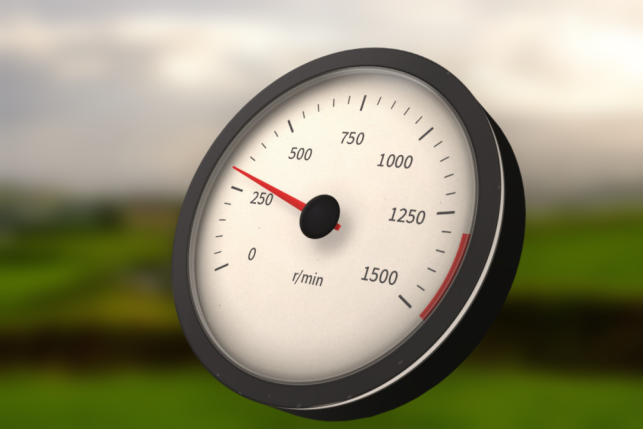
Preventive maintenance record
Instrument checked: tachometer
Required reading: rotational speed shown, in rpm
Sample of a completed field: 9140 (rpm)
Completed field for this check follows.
300 (rpm)
